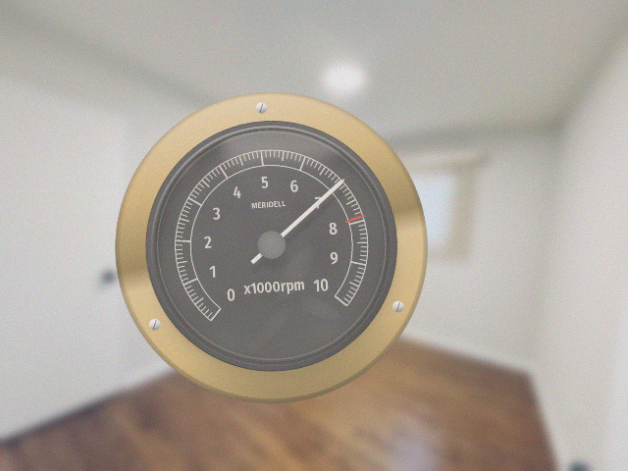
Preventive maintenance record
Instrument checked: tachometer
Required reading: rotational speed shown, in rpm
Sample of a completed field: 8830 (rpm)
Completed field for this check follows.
7000 (rpm)
